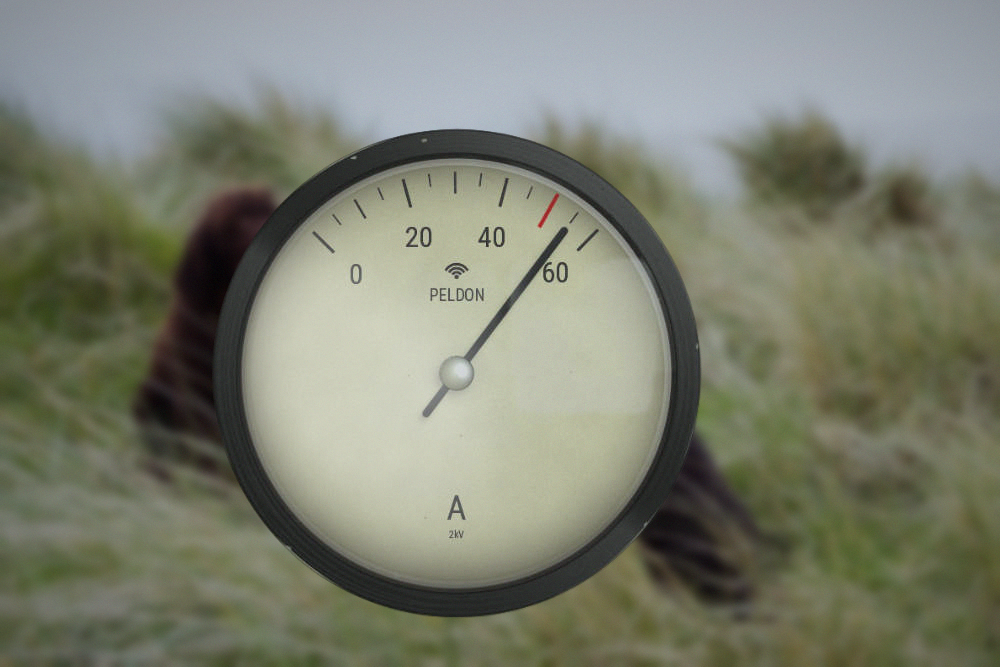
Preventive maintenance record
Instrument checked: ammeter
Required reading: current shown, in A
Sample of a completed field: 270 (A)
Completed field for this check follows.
55 (A)
